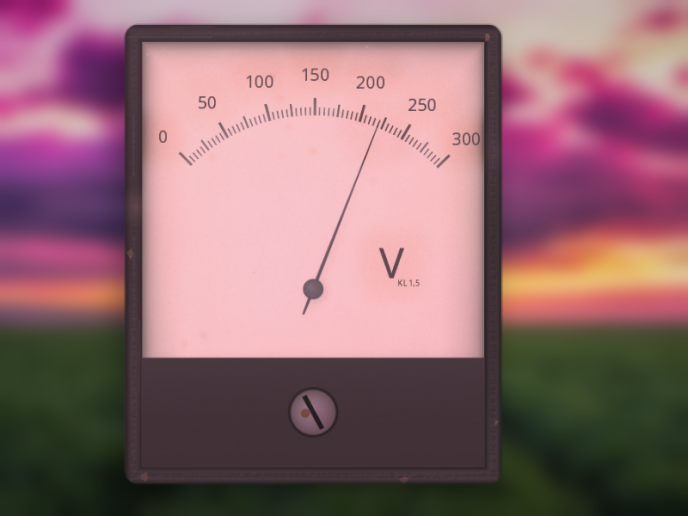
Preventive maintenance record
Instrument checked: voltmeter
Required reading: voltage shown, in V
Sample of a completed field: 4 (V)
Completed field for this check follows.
220 (V)
